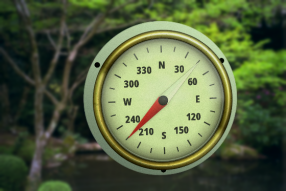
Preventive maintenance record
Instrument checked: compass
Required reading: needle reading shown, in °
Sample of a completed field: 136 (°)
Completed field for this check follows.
225 (°)
